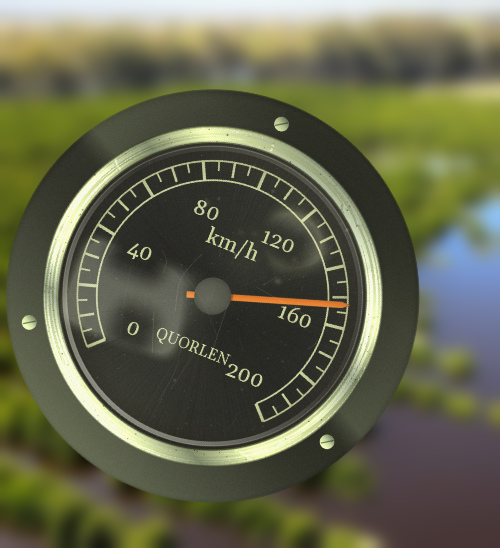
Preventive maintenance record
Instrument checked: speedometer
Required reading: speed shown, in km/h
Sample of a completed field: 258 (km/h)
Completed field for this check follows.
152.5 (km/h)
